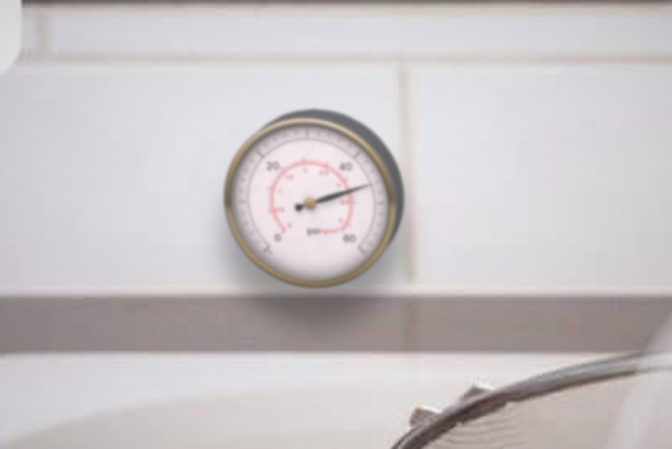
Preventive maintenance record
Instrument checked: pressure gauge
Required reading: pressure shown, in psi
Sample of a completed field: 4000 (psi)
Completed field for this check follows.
46 (psi)
